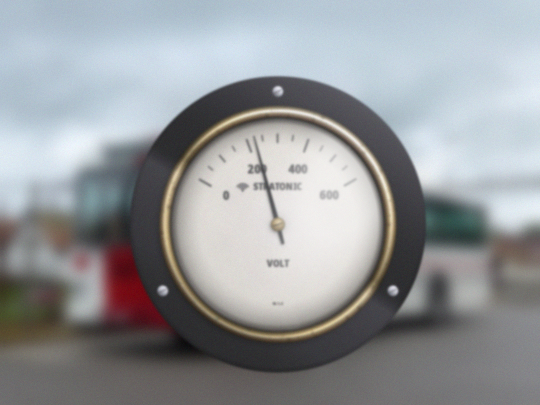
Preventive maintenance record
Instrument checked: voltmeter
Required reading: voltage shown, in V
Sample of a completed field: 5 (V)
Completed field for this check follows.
225 (V)
